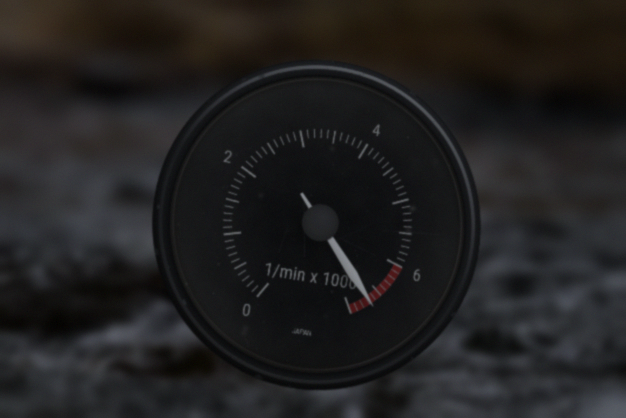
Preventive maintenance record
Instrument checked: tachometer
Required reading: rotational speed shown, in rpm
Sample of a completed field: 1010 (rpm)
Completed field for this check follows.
6700 (rpm)
